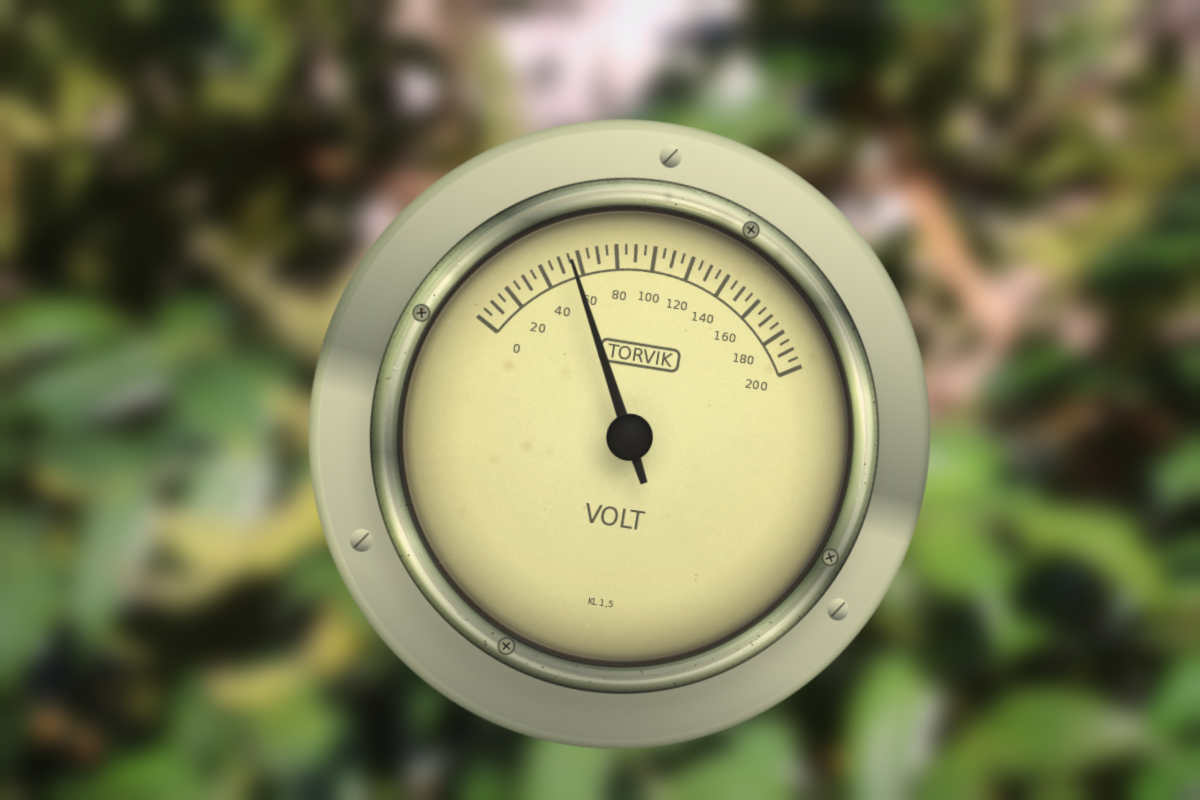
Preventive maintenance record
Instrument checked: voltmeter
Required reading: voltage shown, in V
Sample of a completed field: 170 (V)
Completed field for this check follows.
55 (V)
